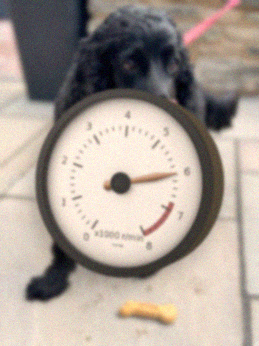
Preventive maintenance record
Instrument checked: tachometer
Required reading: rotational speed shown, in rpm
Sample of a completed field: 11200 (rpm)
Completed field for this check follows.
6000 (rpm)
